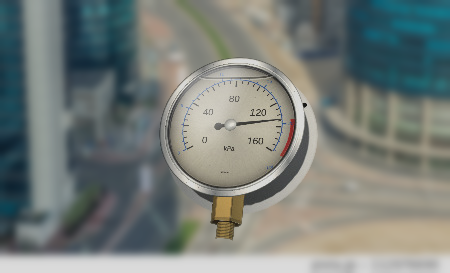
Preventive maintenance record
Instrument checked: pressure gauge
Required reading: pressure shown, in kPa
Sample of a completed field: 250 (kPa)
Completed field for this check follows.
135 (kPa)
